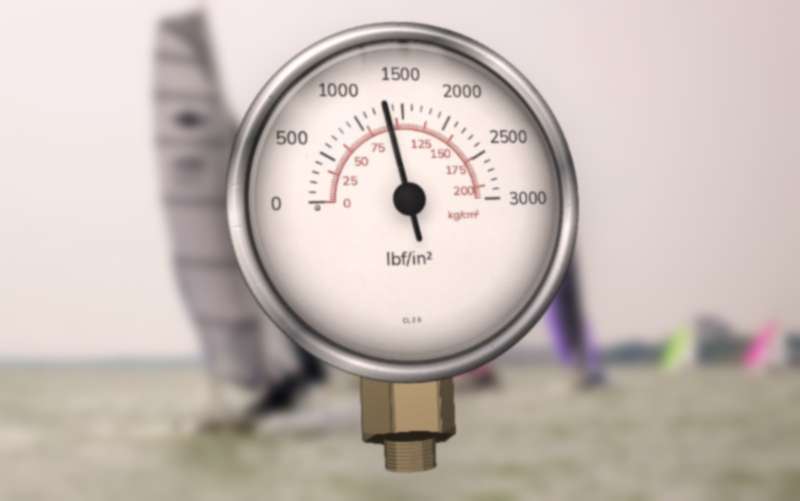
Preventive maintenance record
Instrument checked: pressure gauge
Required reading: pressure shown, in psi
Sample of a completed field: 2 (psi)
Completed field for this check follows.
1300 (psi)
